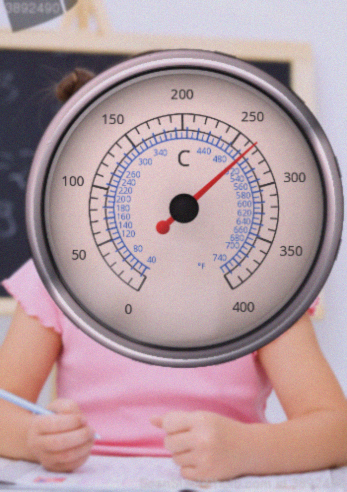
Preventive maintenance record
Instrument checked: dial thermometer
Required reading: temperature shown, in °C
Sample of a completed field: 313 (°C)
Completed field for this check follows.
265 (°C)
